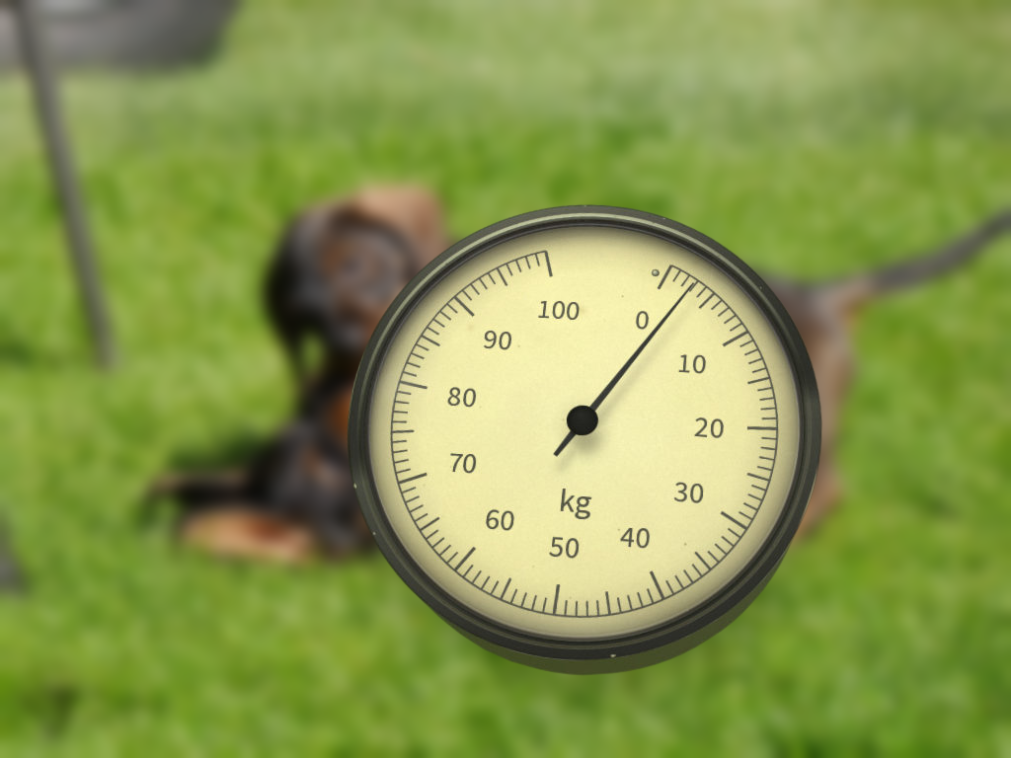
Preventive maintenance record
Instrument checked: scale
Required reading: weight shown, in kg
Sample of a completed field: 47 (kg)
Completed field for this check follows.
3 (kg)
